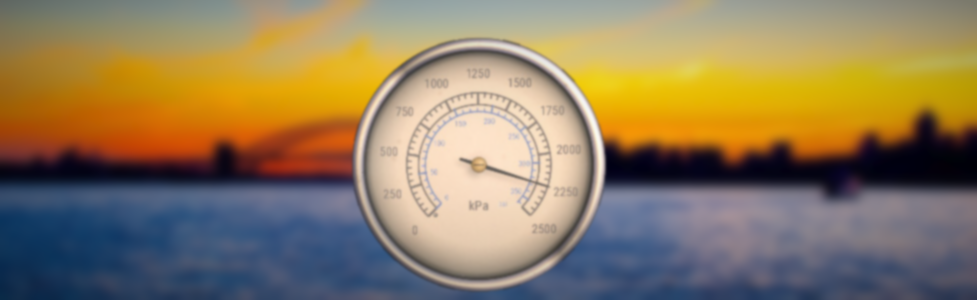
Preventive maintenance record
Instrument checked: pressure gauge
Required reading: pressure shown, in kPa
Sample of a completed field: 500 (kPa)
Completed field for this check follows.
2250 (kPa)
